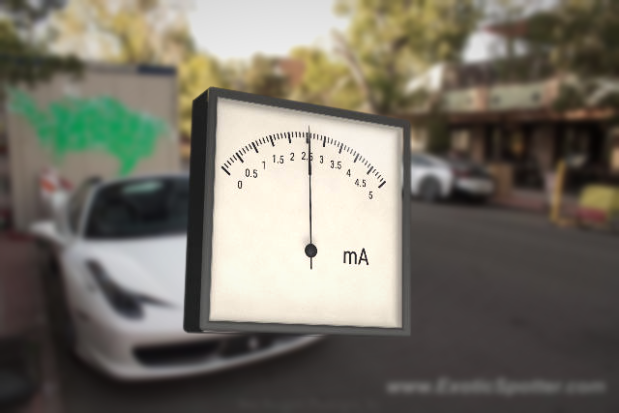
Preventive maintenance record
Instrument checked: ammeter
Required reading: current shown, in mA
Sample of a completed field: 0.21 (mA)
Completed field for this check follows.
2.5 (mA)
